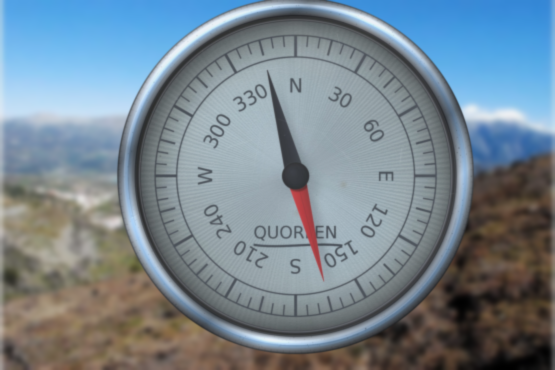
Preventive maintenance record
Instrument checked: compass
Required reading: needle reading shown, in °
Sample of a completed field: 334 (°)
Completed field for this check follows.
165 (°)
